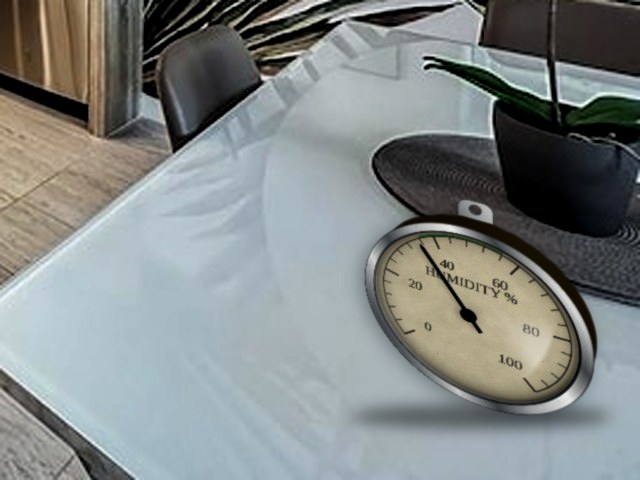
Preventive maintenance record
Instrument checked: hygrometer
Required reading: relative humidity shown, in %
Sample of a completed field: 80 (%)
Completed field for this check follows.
36 (%)
